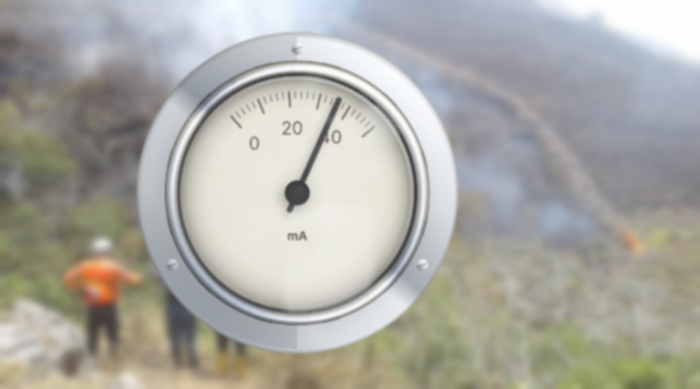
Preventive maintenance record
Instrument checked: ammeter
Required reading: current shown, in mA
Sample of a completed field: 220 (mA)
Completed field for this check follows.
36 (mA)
